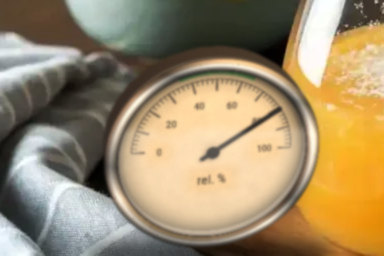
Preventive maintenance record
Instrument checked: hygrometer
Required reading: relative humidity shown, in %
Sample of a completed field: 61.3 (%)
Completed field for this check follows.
80 (%)
